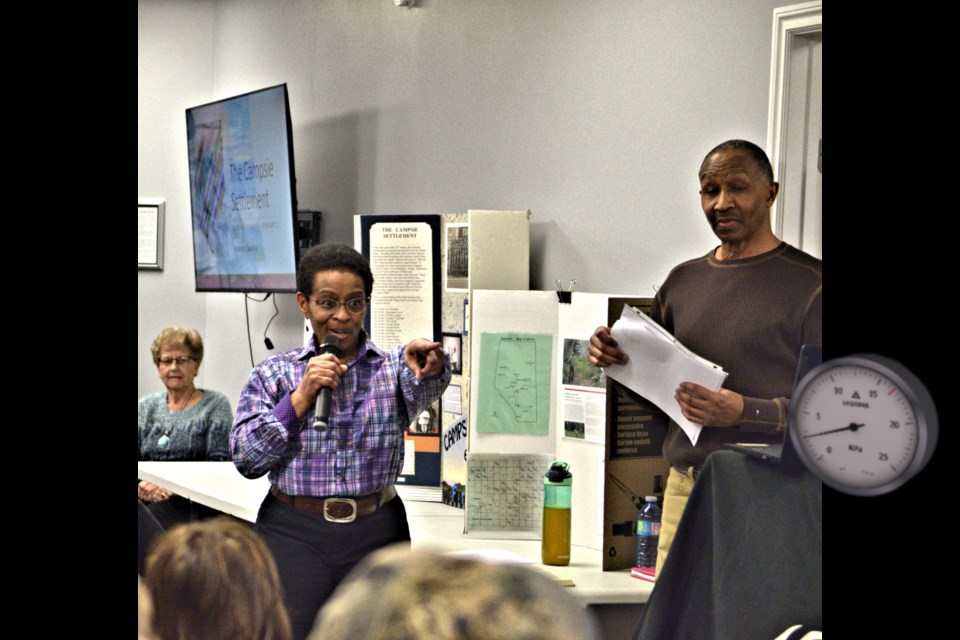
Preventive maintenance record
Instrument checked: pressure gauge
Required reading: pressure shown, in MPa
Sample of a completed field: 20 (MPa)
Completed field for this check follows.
2.5 (MPa)
